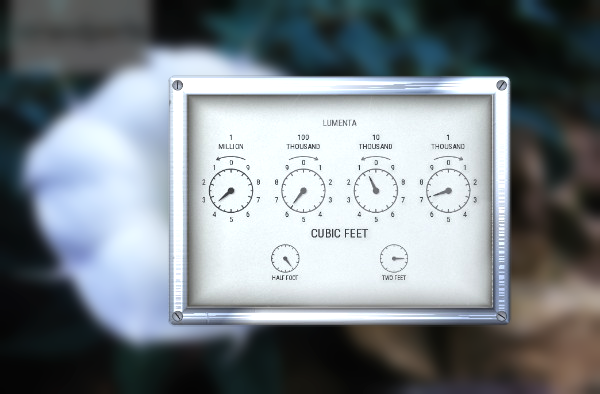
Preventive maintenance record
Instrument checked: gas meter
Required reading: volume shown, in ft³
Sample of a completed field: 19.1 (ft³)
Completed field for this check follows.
360700 (ft³)
